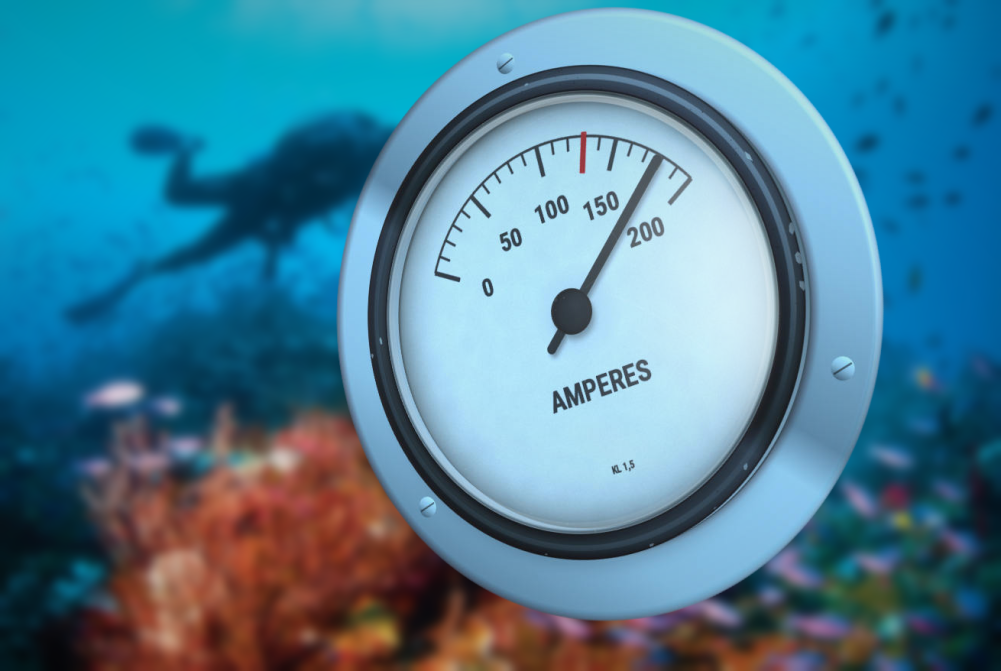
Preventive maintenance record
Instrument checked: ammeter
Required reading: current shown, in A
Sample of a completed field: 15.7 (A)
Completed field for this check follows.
180 (A)
